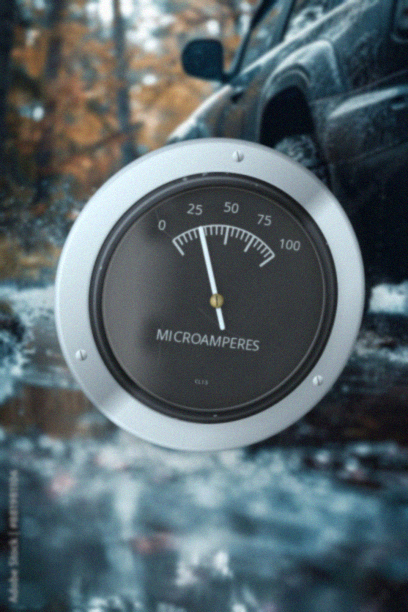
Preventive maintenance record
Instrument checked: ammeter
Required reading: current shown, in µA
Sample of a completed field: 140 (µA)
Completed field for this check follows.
25 (µA)
